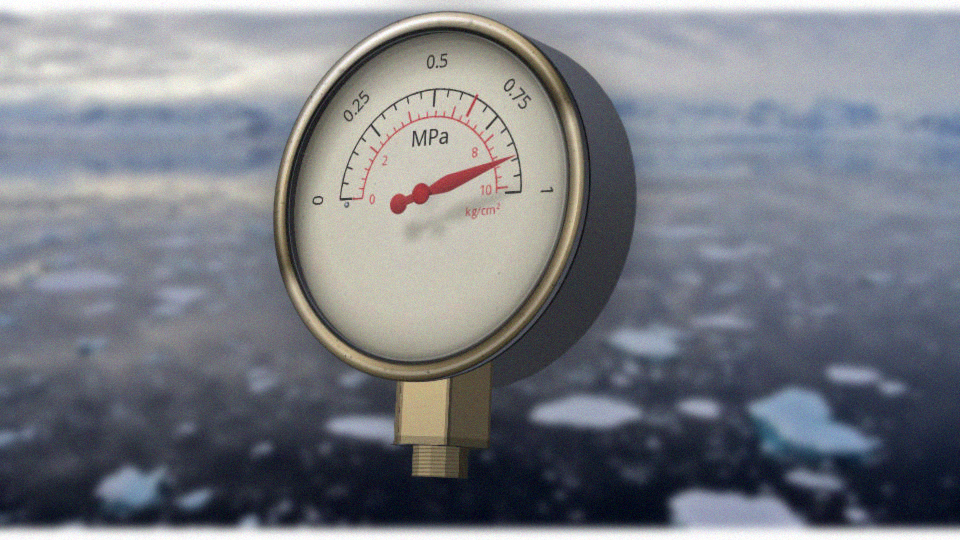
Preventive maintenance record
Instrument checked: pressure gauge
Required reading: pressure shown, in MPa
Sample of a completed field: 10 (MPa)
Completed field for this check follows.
0.9 (MPa)
